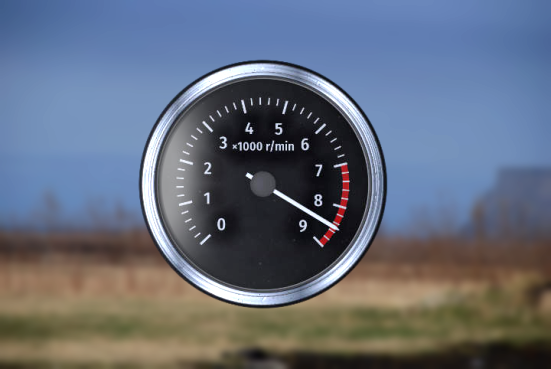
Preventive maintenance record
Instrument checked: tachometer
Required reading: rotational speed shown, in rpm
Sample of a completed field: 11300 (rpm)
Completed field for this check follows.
8500 (rpm)
